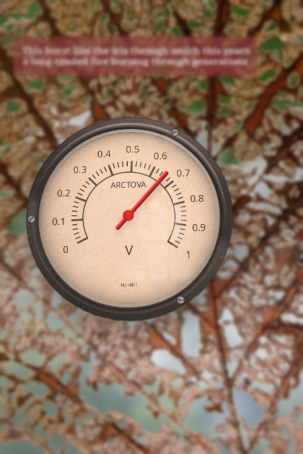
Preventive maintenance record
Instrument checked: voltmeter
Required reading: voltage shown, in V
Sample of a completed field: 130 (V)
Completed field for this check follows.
0.66 (V)
